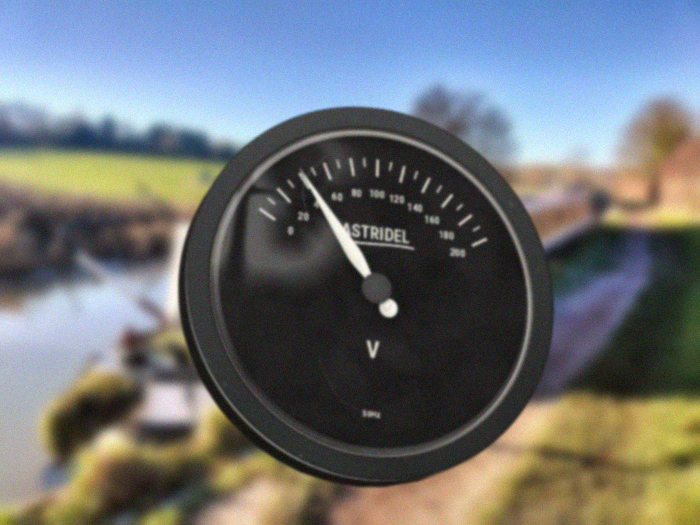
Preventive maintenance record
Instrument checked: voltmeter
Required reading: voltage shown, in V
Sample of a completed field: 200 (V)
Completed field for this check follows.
40 (V)
